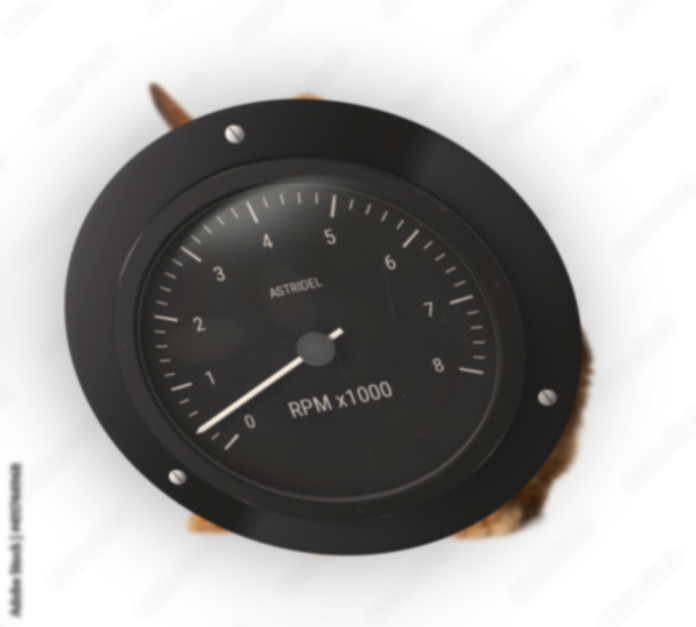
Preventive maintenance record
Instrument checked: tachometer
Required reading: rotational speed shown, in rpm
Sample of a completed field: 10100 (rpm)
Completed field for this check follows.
400 (rpm)
